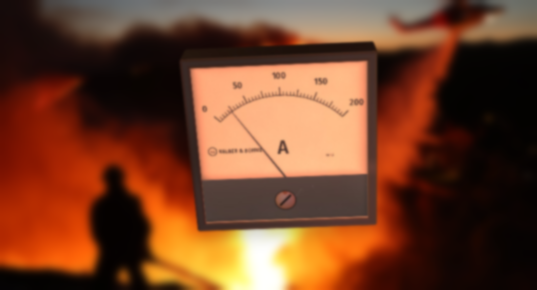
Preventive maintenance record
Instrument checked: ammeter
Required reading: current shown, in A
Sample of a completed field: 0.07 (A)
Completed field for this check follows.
25 (A)
